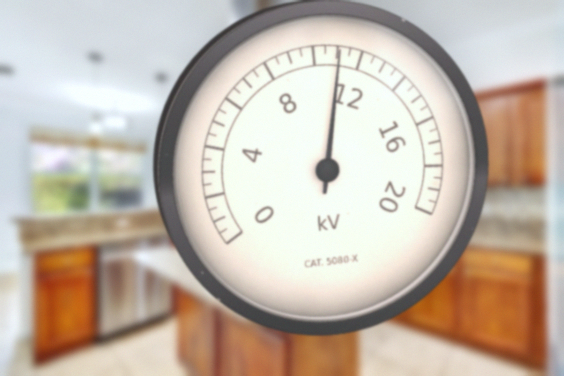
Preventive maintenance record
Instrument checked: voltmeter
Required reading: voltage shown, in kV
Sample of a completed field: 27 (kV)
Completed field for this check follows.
11 (kV)
